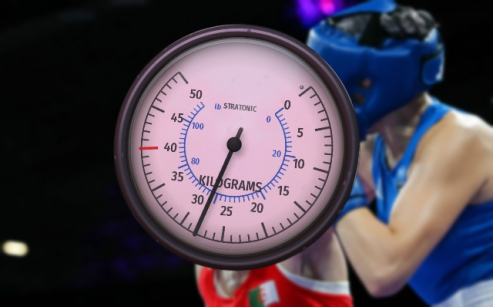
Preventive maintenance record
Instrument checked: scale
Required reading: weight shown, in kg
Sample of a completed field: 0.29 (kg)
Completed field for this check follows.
28 (kg)
